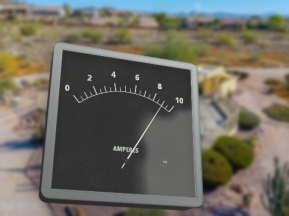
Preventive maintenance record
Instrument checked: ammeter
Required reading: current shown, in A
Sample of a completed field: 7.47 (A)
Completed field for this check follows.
9 (A)
